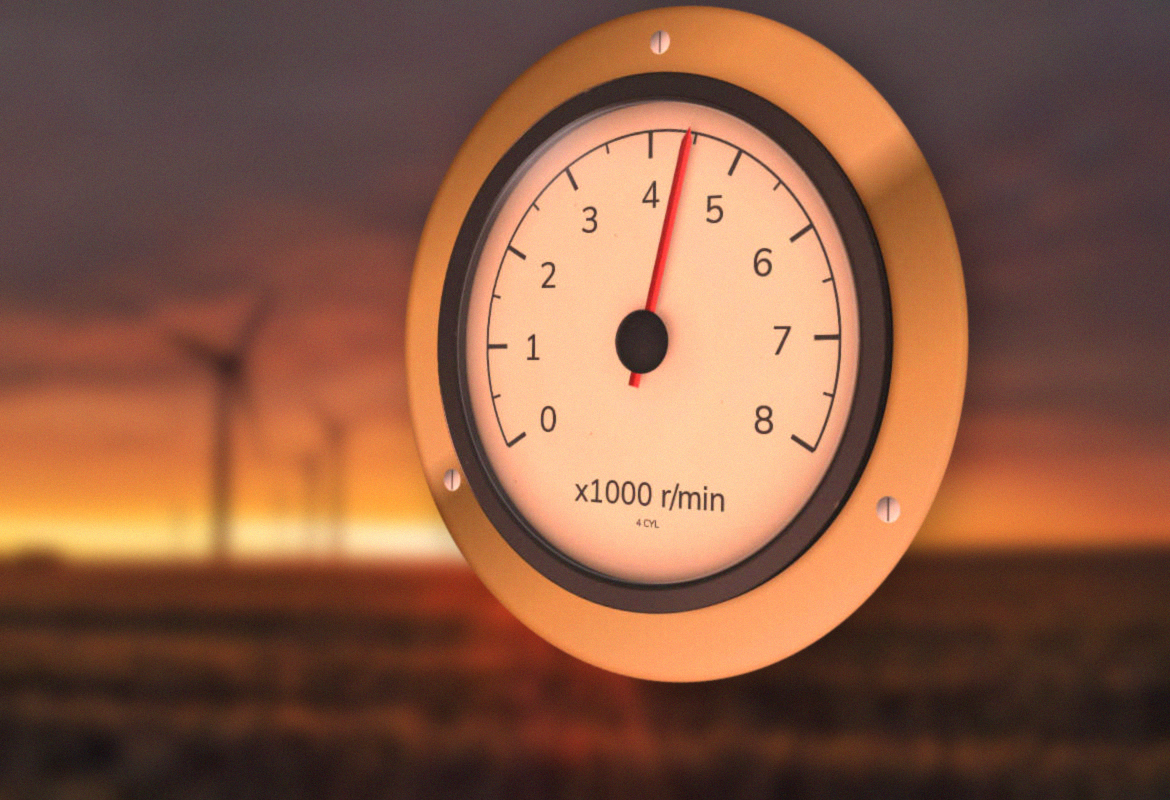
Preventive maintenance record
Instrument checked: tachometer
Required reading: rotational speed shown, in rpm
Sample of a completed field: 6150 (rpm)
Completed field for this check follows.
4500 (rpm)
